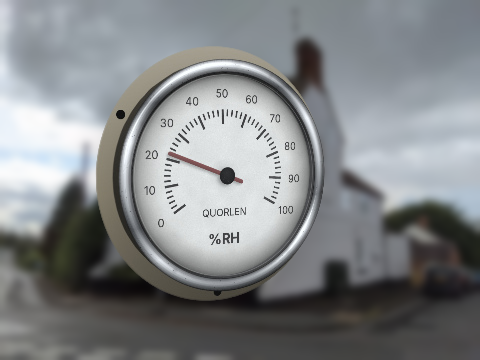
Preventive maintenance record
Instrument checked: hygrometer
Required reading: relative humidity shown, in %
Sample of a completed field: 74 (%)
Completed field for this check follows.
22 (%)
